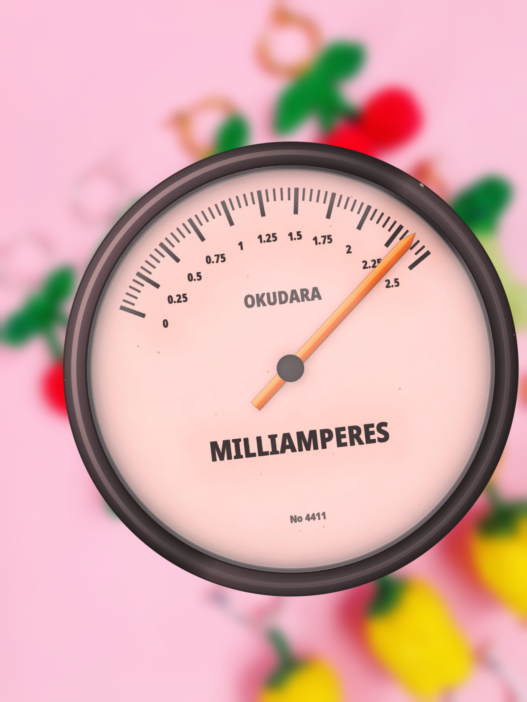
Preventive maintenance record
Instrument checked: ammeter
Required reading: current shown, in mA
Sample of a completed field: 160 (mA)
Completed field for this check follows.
2.35 (mA)
